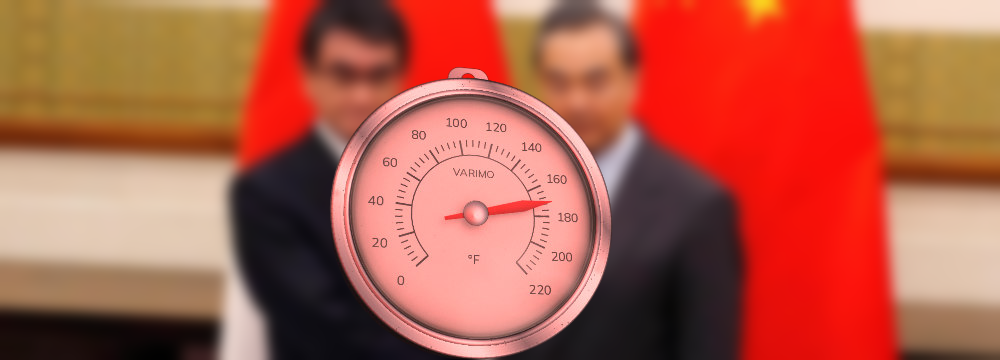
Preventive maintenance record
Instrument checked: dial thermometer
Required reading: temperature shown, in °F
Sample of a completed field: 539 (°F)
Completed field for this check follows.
172 (°F)
